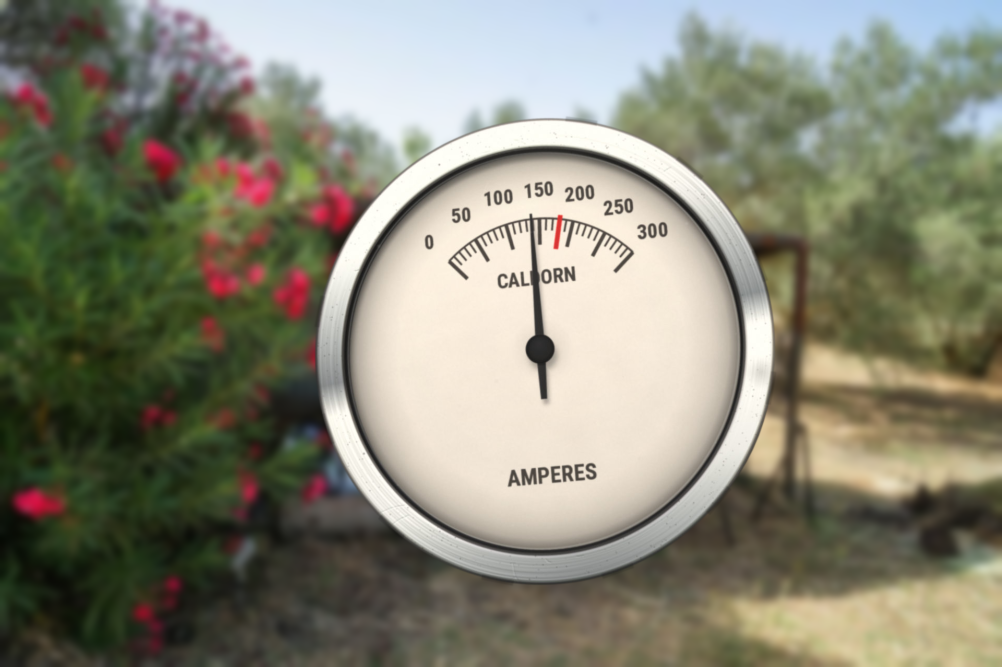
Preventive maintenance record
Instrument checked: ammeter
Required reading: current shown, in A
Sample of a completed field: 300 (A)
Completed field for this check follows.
140 (A)
